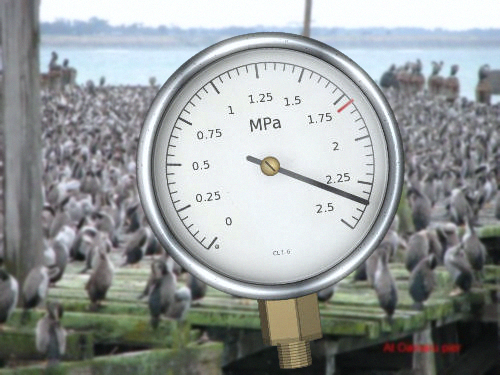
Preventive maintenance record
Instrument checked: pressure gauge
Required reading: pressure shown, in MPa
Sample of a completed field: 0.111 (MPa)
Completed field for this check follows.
2.35 (MPa)
